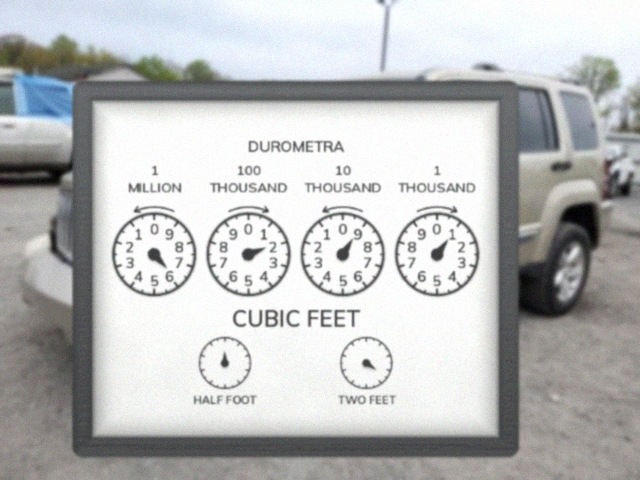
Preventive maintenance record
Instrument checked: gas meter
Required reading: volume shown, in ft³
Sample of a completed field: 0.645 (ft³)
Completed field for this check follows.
619100 (ft³)
